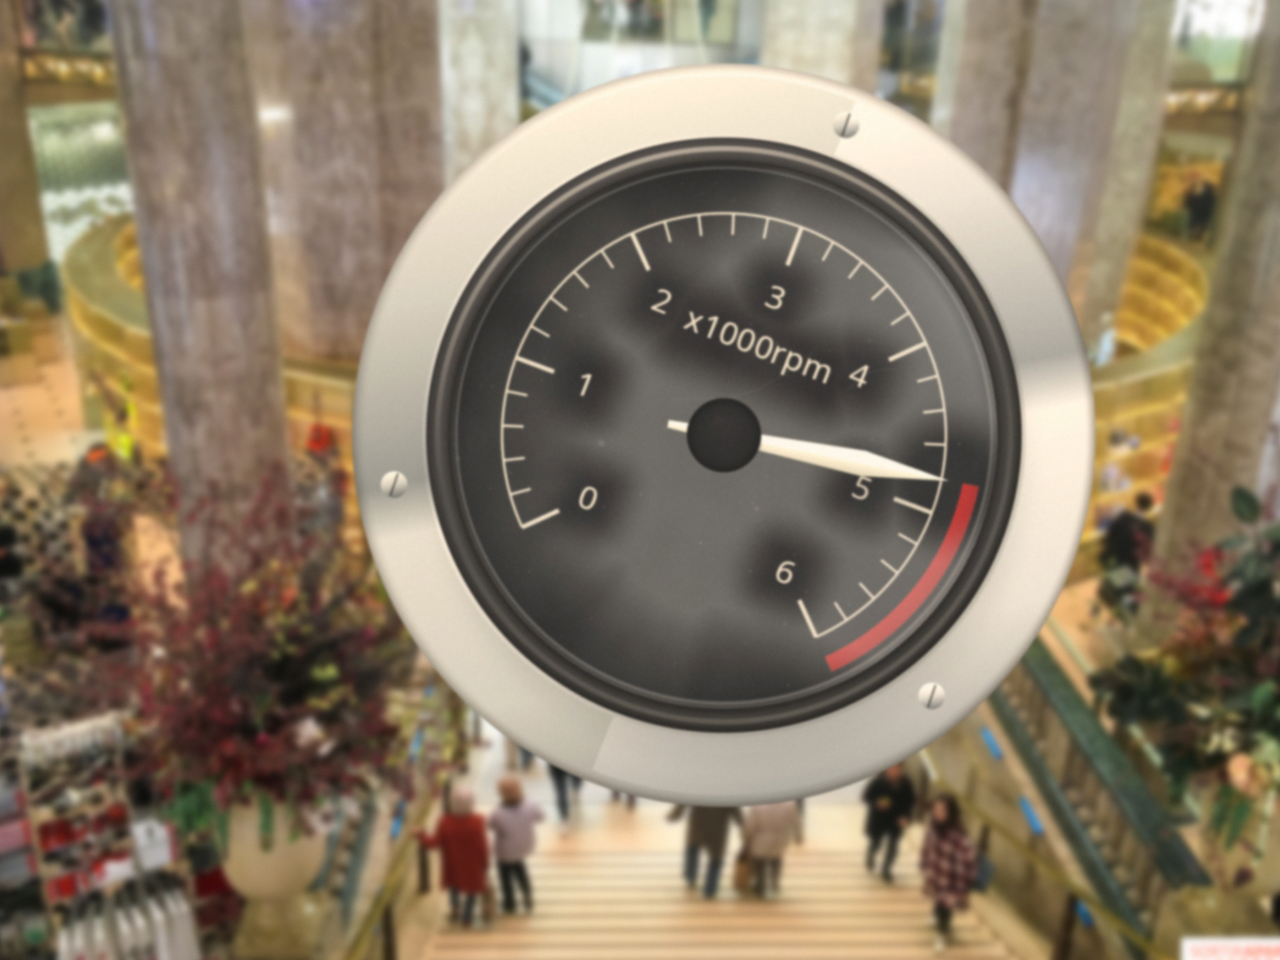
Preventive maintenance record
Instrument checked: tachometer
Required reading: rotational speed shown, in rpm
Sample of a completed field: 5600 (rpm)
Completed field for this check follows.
4800 (rpm)
